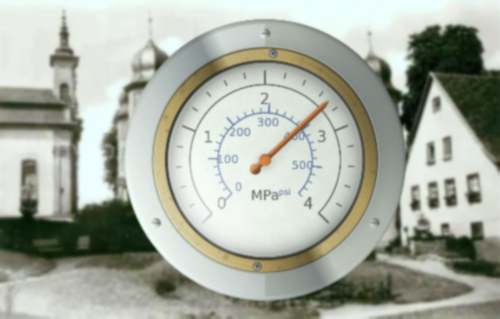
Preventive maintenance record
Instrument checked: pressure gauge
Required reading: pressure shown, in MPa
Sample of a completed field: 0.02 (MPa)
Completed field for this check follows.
2.7 (MPa)
